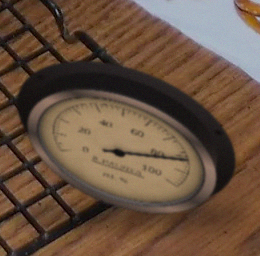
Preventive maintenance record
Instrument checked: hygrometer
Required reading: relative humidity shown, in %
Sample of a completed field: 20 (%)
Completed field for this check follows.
80 (%)
